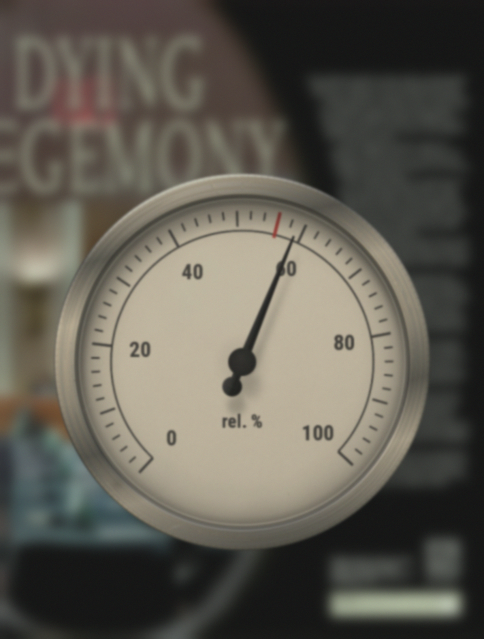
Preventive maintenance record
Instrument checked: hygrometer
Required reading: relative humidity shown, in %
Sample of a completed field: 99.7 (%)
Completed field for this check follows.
59 (%)
